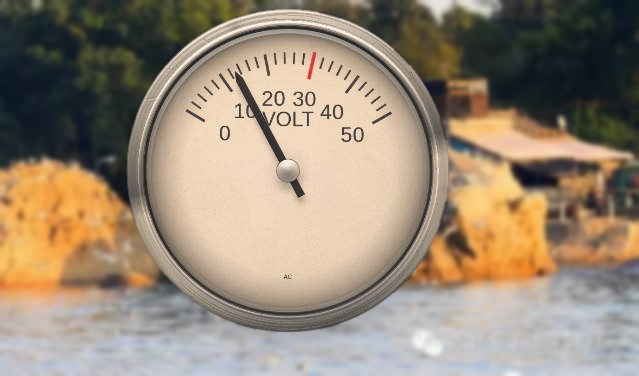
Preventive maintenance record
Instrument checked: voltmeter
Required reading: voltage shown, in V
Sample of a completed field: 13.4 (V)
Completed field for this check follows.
13 (V)
